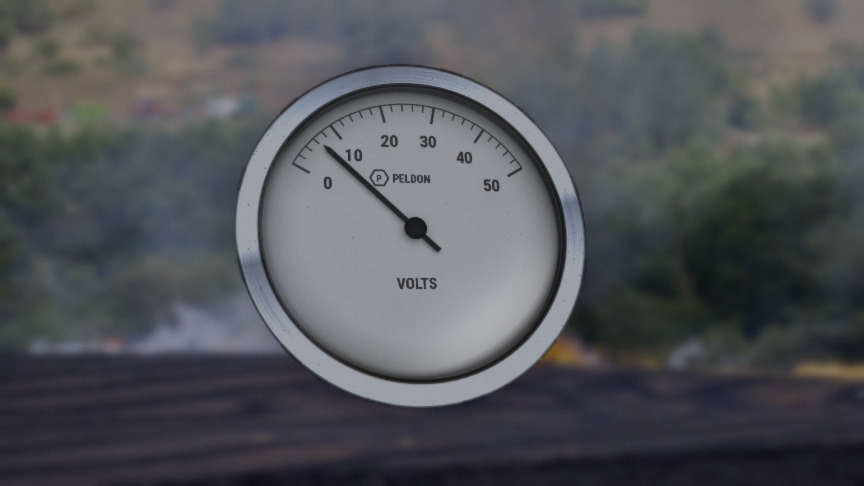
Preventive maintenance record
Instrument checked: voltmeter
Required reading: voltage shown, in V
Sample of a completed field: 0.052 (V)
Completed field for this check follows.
6 (V)
